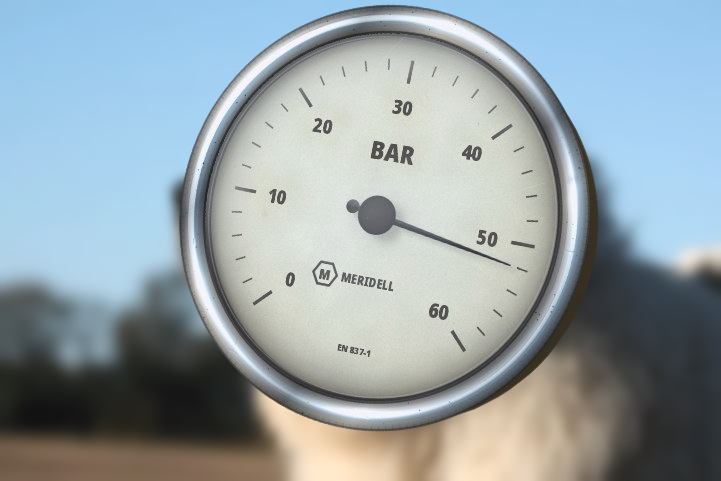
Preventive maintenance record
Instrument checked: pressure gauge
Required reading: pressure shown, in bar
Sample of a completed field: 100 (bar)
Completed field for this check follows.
52 (bar)
